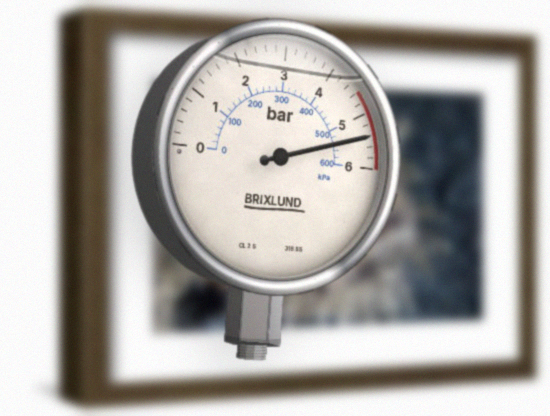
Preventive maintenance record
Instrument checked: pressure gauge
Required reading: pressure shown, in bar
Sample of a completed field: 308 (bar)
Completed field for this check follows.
5.4 (bar)
